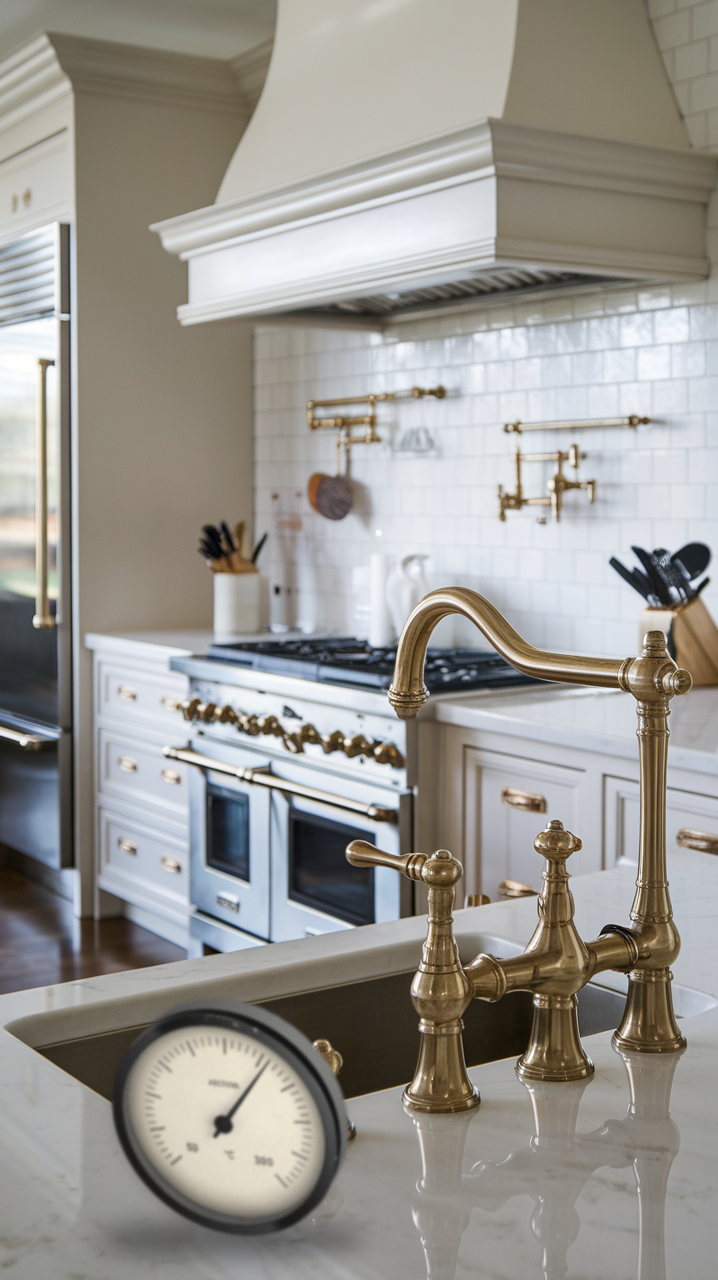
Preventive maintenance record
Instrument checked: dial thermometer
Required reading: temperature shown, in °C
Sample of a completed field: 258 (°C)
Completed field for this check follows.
205 (°C)
